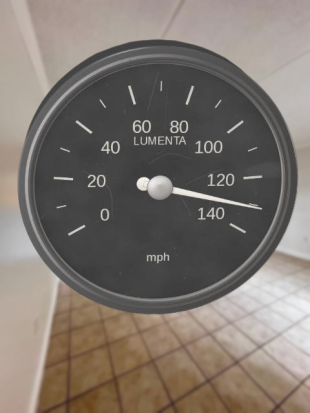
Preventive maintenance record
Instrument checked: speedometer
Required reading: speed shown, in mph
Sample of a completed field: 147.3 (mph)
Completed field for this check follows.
130 (mph)
